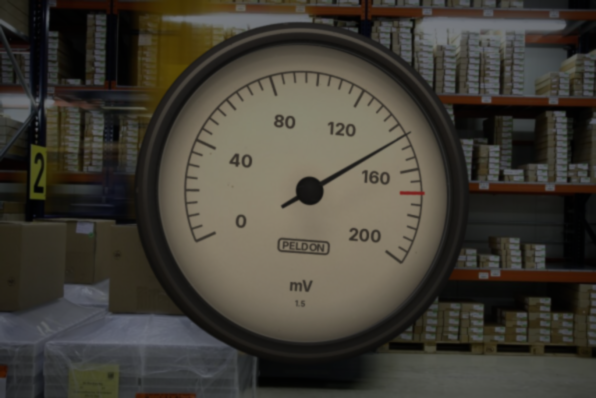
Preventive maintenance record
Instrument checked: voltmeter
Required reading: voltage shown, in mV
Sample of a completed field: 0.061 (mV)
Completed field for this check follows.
145 (mV)
